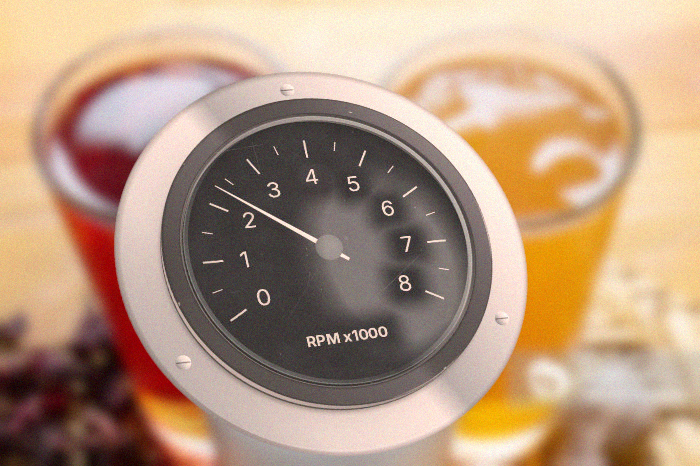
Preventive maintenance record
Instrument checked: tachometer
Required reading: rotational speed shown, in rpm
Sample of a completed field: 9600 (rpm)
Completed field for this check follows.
2250 (rpm)
